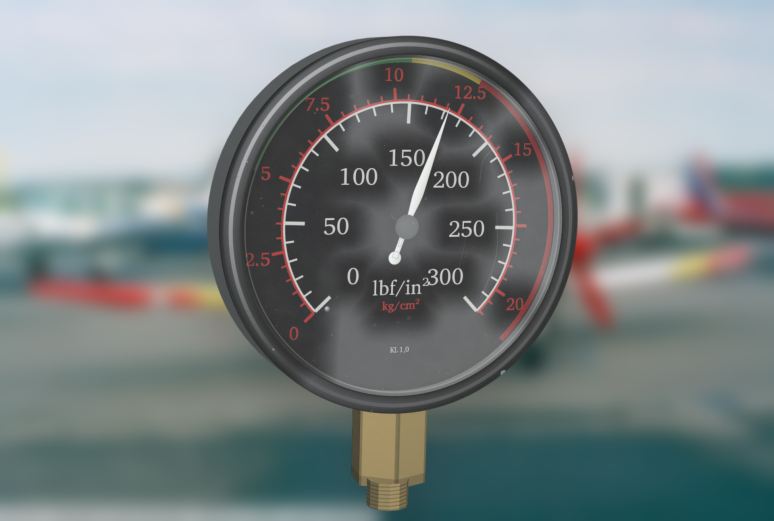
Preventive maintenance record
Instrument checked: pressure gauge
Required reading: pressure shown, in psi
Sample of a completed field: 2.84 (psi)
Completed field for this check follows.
170 (psi)
